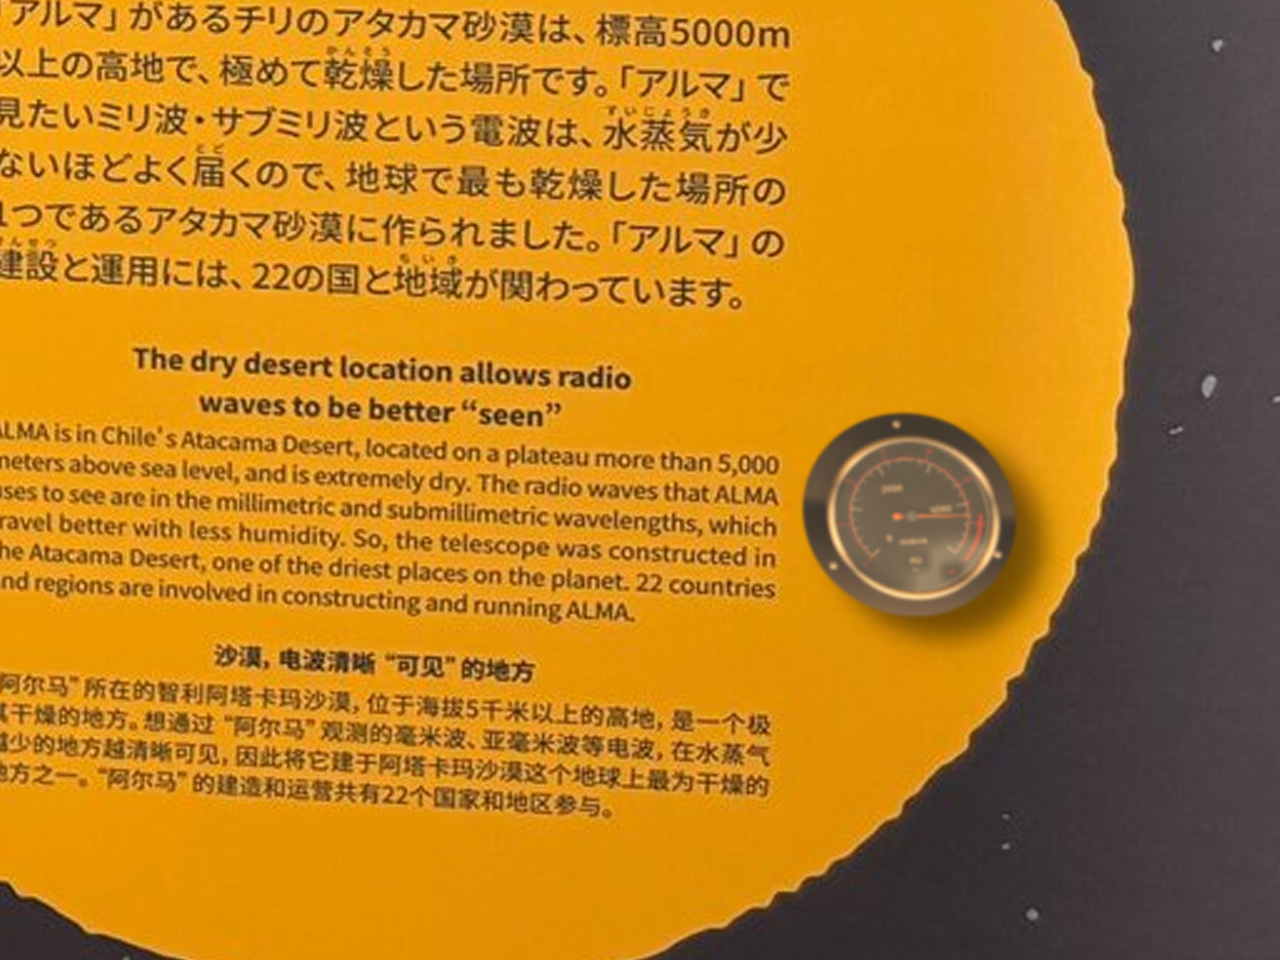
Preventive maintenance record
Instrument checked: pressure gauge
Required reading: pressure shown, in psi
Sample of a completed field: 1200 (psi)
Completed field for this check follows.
4200 (psi)
